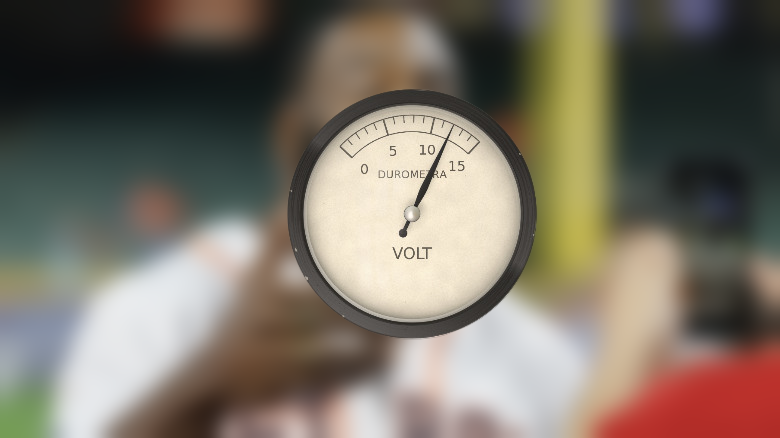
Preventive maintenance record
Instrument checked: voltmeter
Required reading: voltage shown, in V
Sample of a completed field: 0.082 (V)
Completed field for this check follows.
12 (V)
